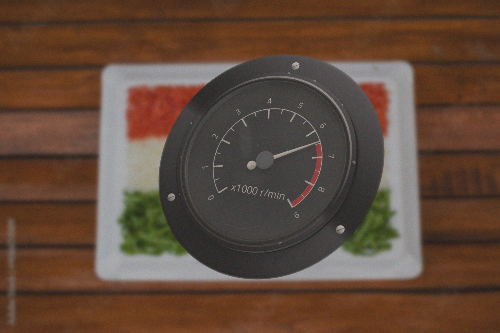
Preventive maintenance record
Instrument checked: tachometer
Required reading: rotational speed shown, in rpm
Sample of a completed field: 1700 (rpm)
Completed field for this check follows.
6500 (rpm)
